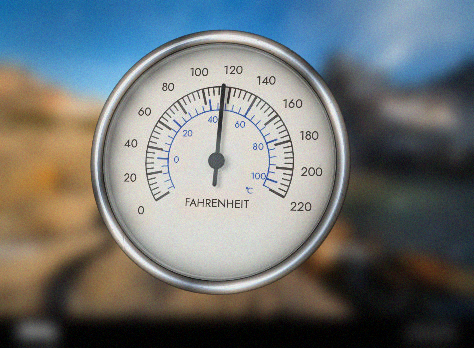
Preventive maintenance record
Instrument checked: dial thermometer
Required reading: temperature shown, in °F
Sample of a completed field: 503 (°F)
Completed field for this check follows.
116 (°F)
